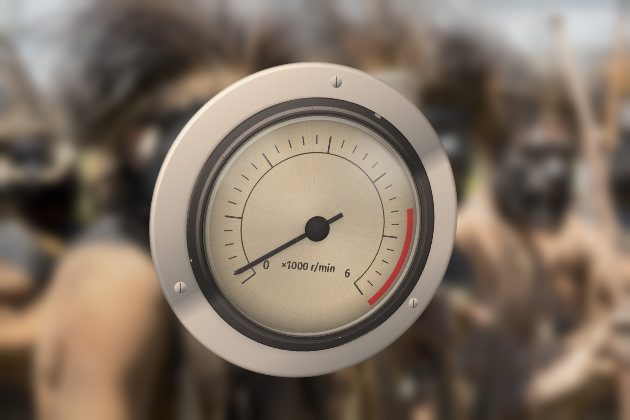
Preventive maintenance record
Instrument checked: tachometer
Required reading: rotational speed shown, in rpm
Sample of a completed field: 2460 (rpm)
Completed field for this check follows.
200 (rpm)
